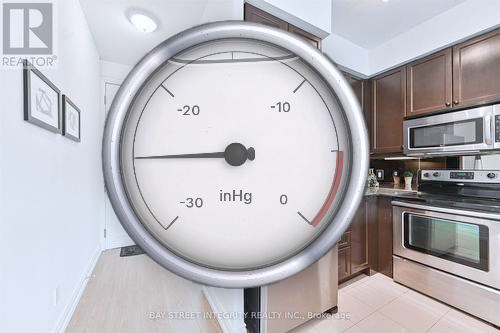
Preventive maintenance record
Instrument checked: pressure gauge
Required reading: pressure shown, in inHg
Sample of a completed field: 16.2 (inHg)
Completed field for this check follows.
-25 (inHg)
